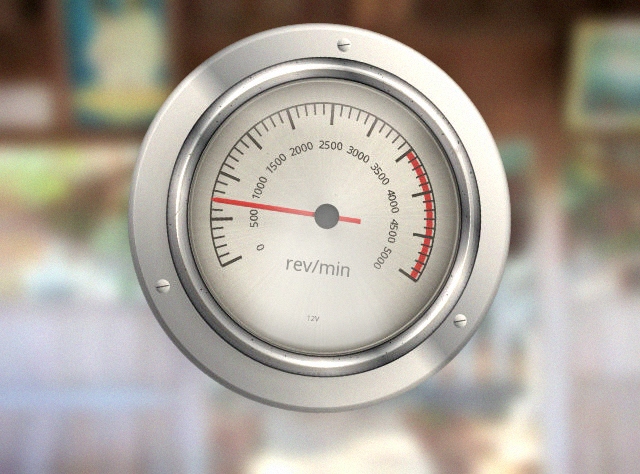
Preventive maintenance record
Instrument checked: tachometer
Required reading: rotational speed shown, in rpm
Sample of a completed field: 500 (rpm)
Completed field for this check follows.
700 (rpm)
